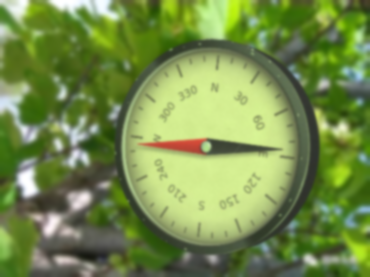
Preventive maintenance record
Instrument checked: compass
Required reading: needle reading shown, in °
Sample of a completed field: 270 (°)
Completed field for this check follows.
265 (°)
